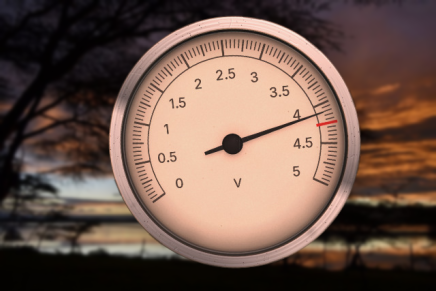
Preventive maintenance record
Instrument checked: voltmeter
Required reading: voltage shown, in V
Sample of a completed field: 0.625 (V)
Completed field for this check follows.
4.1 (V)
